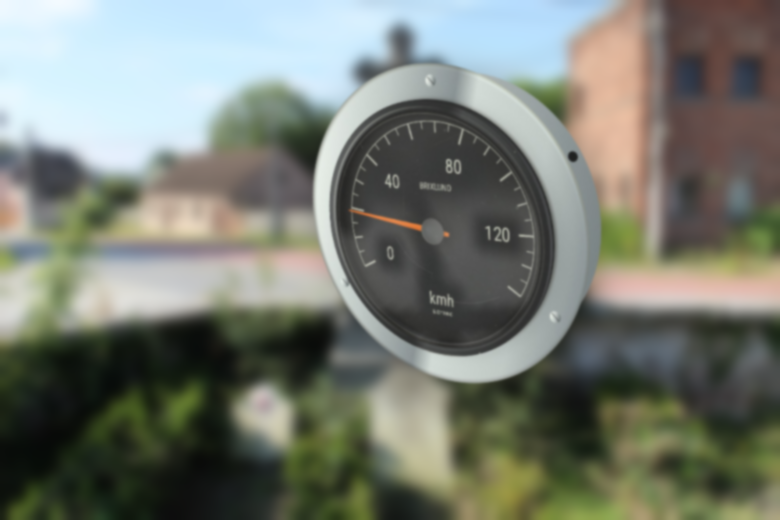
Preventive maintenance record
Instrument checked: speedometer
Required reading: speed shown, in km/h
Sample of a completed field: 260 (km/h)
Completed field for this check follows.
20 (km/h)
